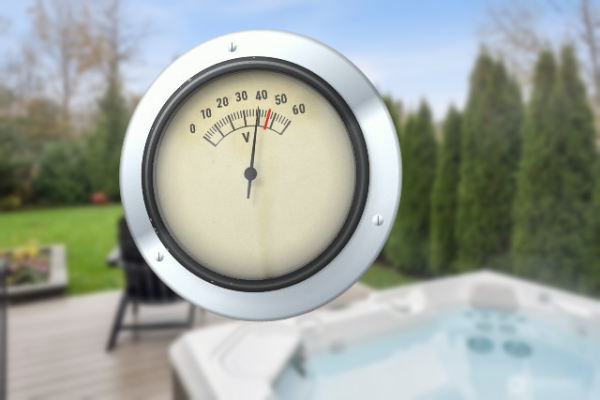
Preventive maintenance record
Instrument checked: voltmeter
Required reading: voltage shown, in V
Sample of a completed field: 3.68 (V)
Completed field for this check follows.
40 (V)
